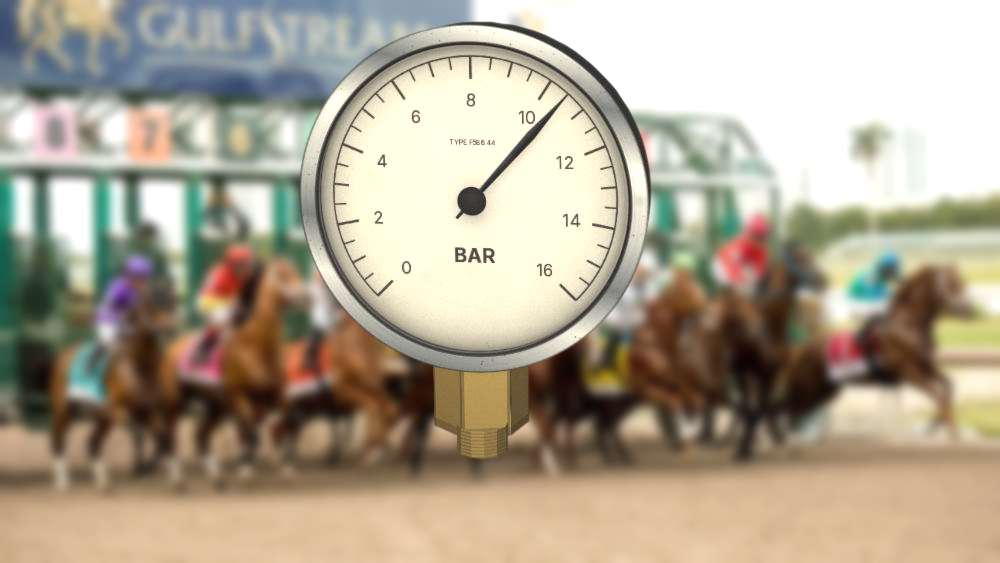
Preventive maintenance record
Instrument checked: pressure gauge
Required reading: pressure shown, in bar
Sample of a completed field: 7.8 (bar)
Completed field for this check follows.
10.5 (bar)
